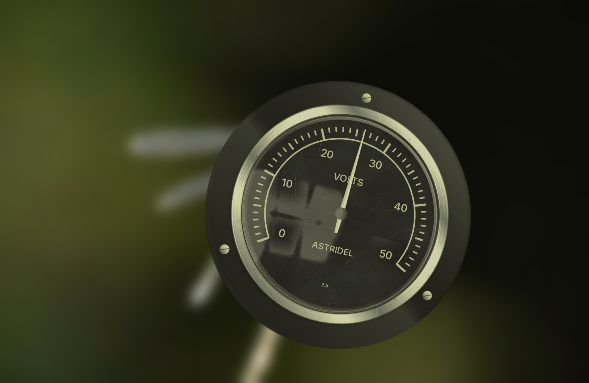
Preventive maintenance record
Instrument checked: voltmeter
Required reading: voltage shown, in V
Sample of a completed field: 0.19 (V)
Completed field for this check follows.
26 (V)
